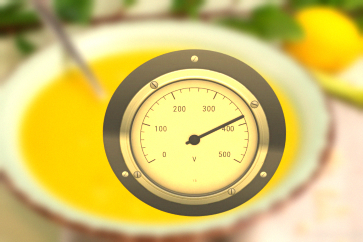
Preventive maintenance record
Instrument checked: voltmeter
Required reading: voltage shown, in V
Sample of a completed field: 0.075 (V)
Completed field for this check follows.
380 (V)
